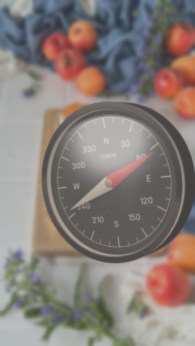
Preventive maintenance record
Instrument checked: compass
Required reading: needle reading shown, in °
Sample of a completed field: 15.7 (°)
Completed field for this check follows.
65 (°)
